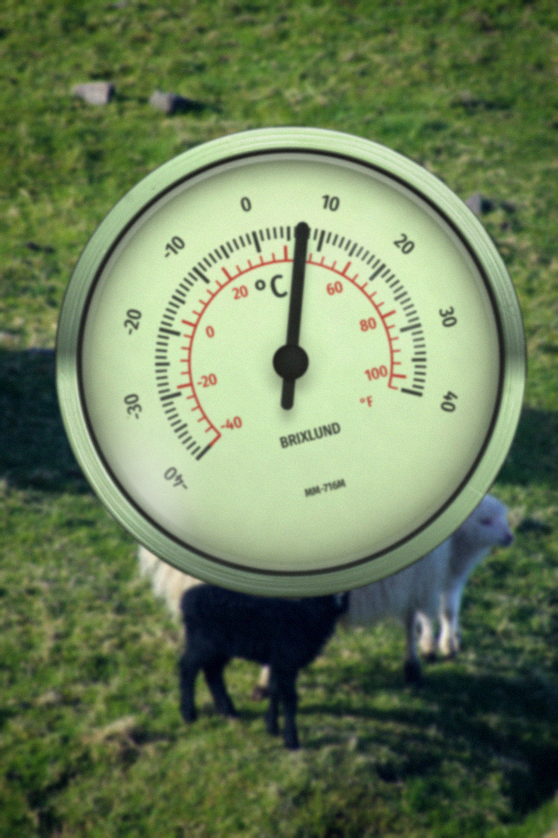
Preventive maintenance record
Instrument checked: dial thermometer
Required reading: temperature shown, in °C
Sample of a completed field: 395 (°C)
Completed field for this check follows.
7 (°C)
